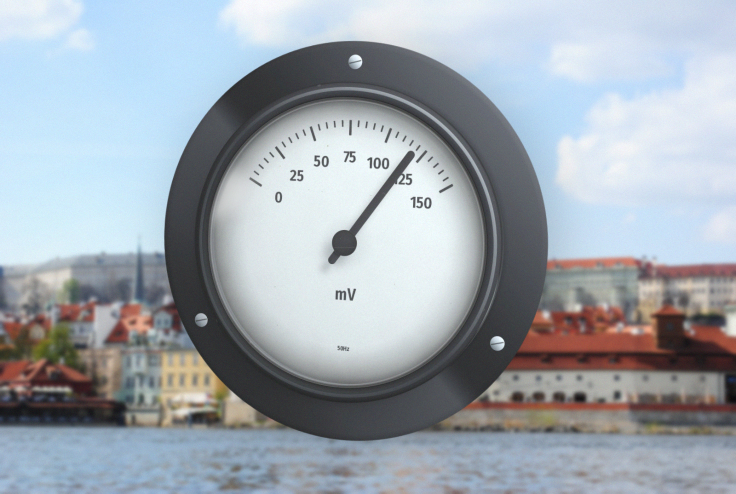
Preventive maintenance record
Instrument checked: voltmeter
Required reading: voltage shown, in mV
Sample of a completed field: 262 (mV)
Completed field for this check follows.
120 (mV)
